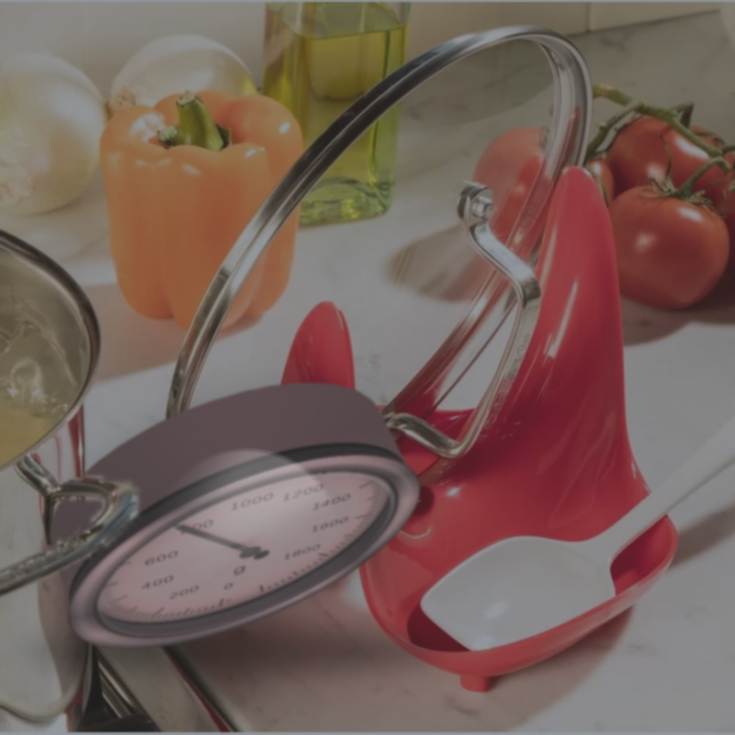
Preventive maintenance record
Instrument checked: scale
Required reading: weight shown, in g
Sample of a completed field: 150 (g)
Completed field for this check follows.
800 (g)
